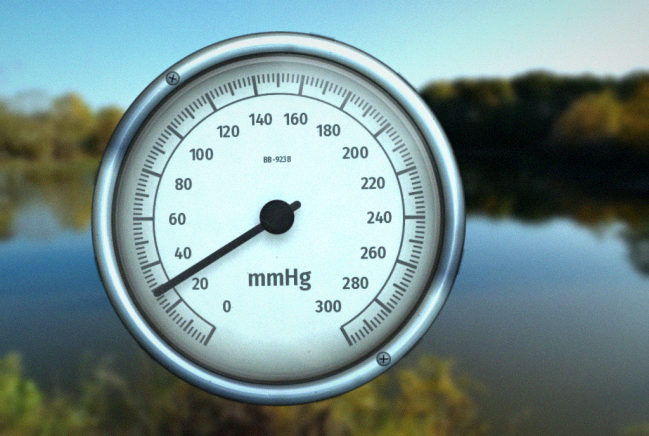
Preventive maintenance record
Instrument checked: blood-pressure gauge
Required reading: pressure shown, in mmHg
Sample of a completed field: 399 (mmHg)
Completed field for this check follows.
28 (mmHg)
